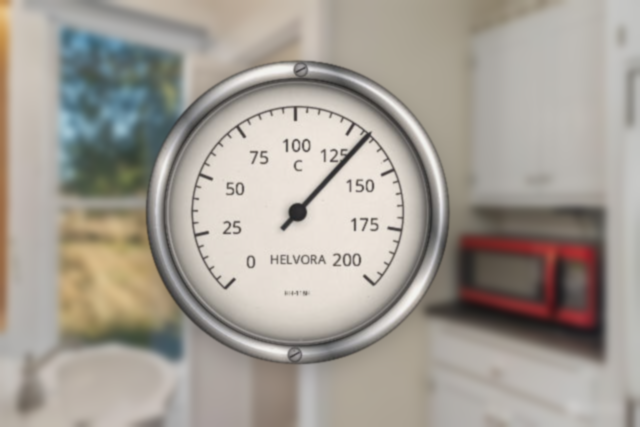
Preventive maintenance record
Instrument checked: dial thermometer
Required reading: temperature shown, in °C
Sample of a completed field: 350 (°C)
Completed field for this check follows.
132.5 (°C)
